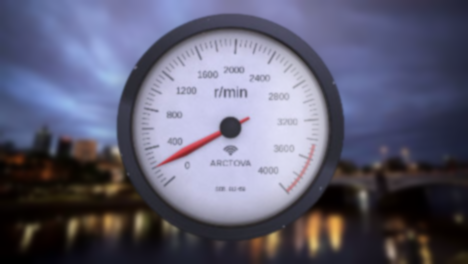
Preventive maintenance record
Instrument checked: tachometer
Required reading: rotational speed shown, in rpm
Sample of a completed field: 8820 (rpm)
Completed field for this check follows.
200 (rpm)
